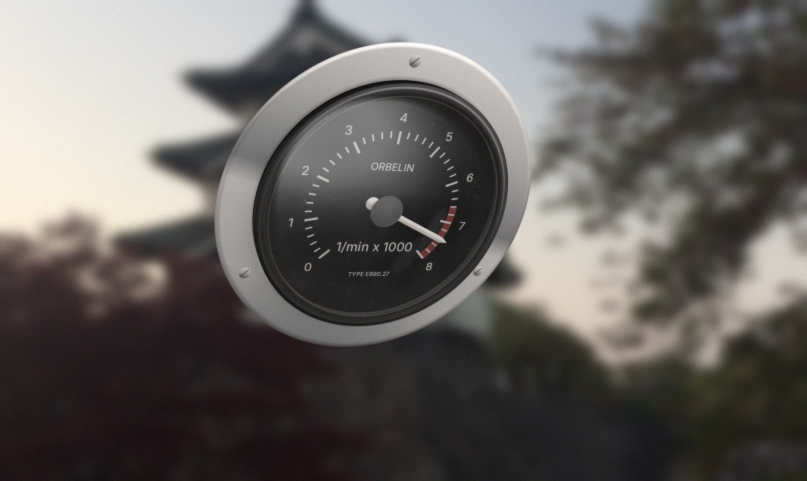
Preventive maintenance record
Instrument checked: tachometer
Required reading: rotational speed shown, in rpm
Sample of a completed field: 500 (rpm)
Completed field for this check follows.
7400 (rpm)
